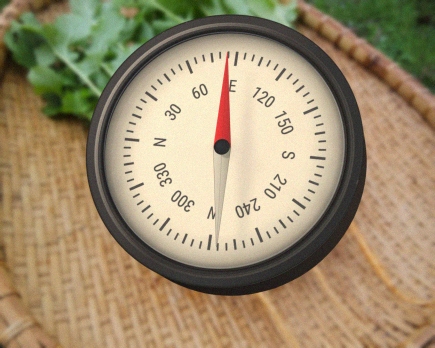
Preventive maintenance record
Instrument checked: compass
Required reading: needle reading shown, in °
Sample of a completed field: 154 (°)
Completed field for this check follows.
85 (°)
